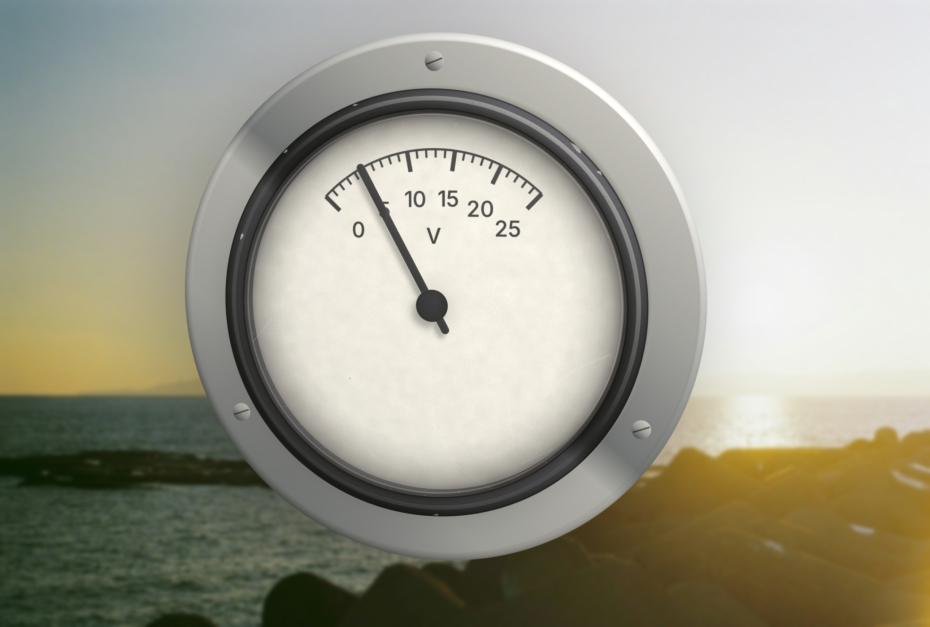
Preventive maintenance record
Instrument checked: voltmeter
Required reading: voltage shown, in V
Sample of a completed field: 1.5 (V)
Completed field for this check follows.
5 (V)
